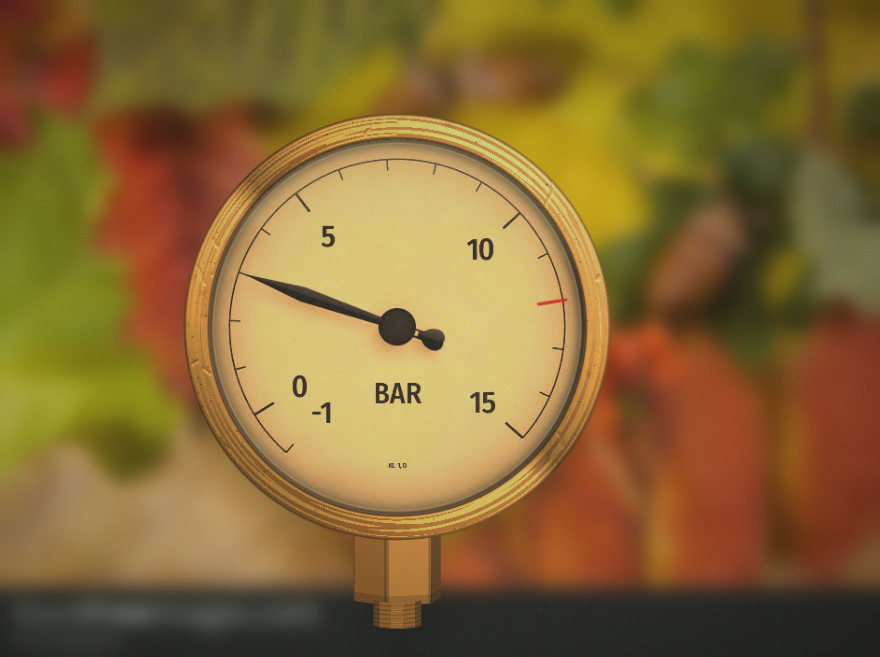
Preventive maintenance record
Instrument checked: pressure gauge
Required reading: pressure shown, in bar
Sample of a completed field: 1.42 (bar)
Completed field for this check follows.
3 (bar)
